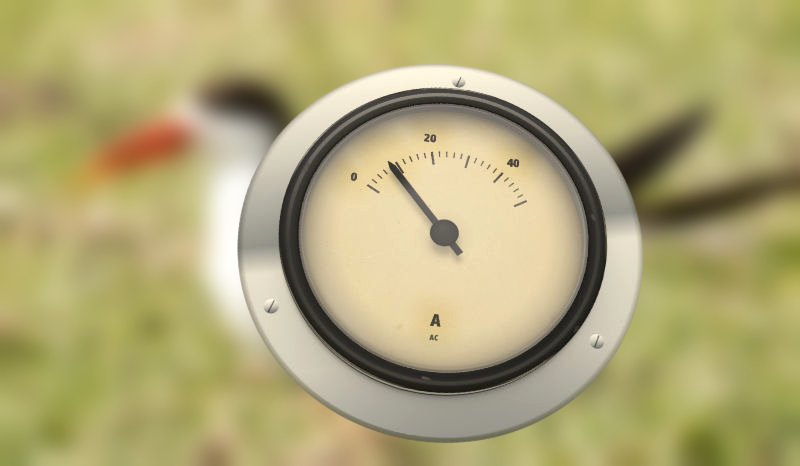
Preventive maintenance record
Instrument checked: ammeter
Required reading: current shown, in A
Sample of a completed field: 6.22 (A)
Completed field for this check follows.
8 (A)
